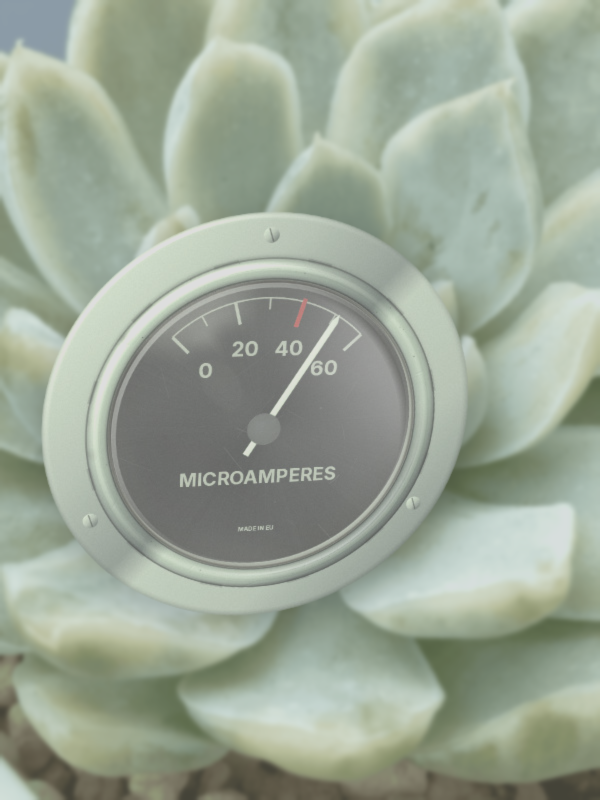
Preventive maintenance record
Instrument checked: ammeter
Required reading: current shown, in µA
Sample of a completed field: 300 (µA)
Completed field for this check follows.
50 (µA)
